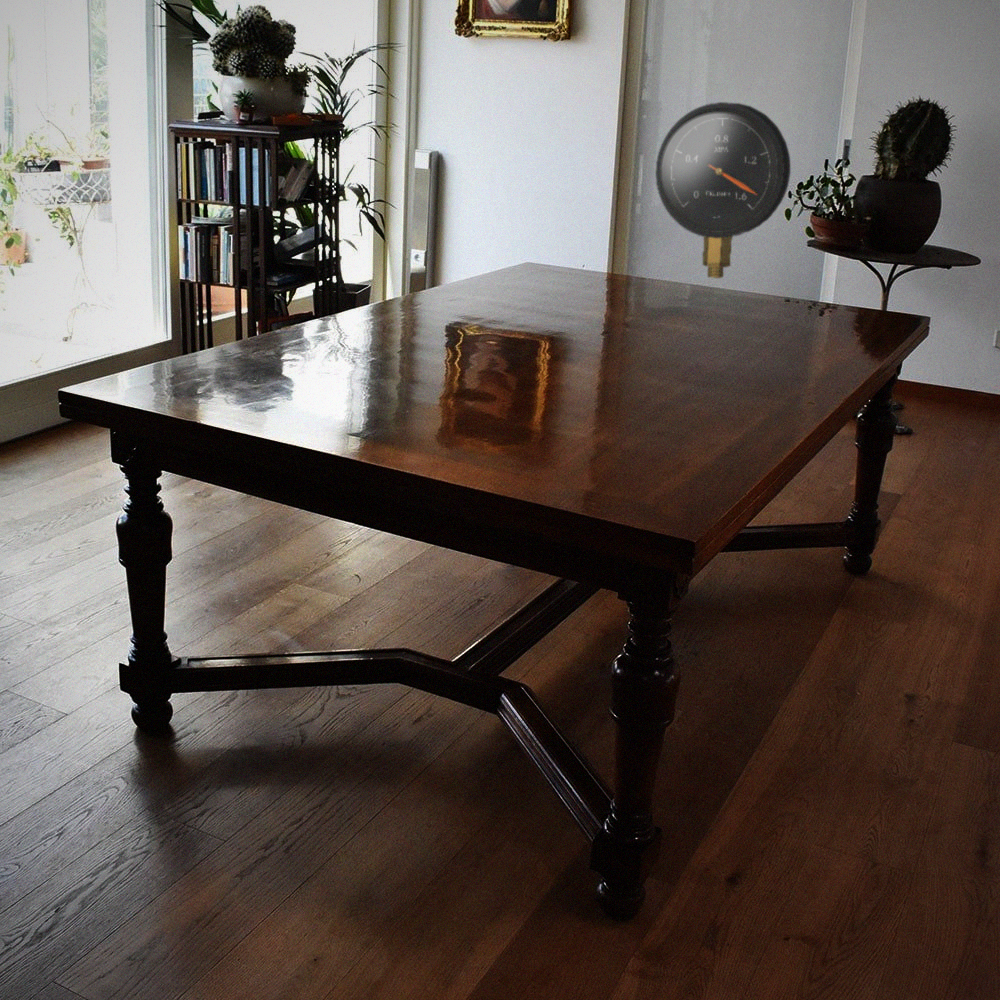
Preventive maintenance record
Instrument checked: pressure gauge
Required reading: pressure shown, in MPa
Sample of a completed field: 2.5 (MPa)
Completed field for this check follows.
1.5 (MPa)
